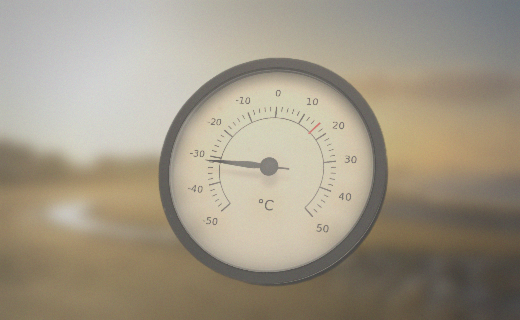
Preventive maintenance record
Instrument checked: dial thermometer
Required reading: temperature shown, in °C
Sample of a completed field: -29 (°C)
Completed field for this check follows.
-32 (°C)
